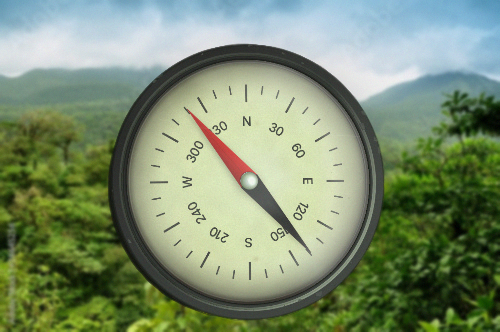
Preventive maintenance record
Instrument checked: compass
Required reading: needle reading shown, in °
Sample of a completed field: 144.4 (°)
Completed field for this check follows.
320 (°)
